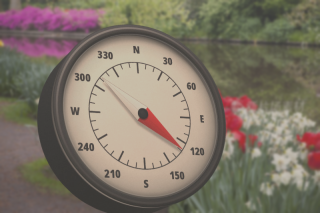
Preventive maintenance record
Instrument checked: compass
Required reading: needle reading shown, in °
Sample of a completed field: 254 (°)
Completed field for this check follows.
130 (°)
